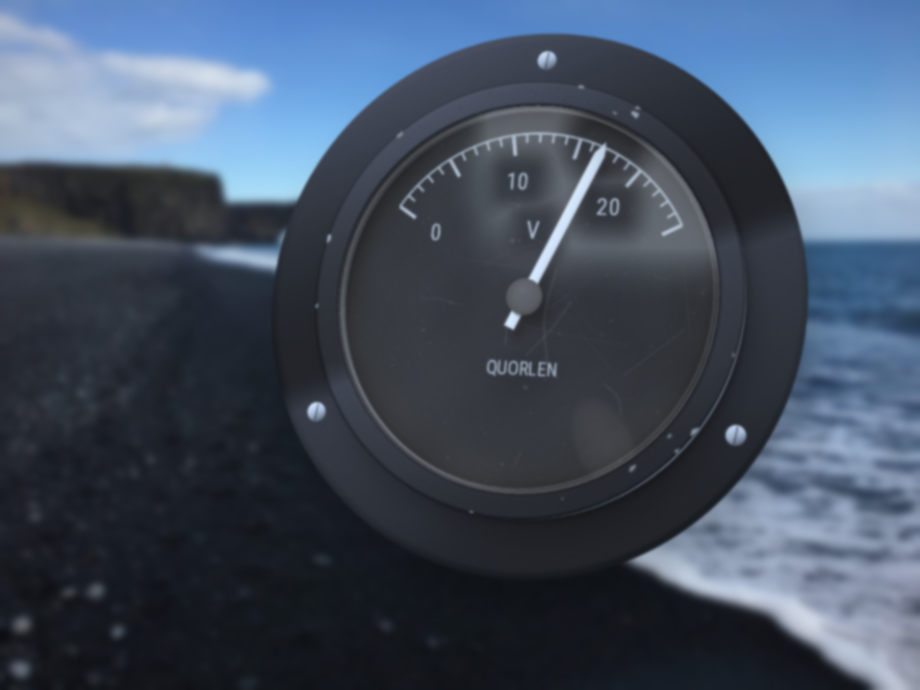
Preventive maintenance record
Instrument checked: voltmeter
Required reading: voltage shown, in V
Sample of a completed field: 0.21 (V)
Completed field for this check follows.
17 (V)
